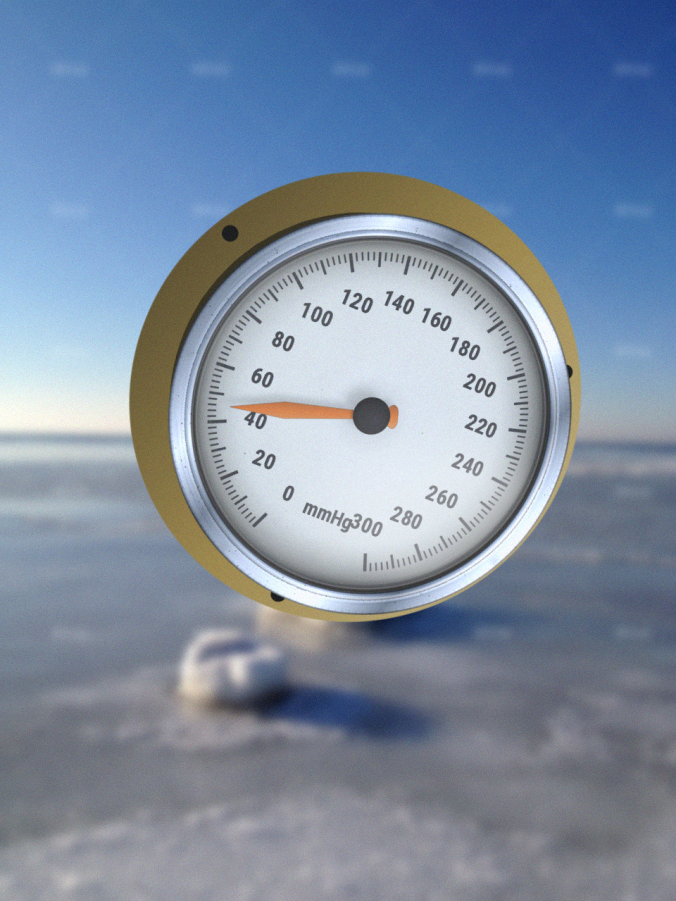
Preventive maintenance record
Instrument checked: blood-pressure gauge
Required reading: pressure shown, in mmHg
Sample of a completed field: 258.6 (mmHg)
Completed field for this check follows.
46 (mmHg)
